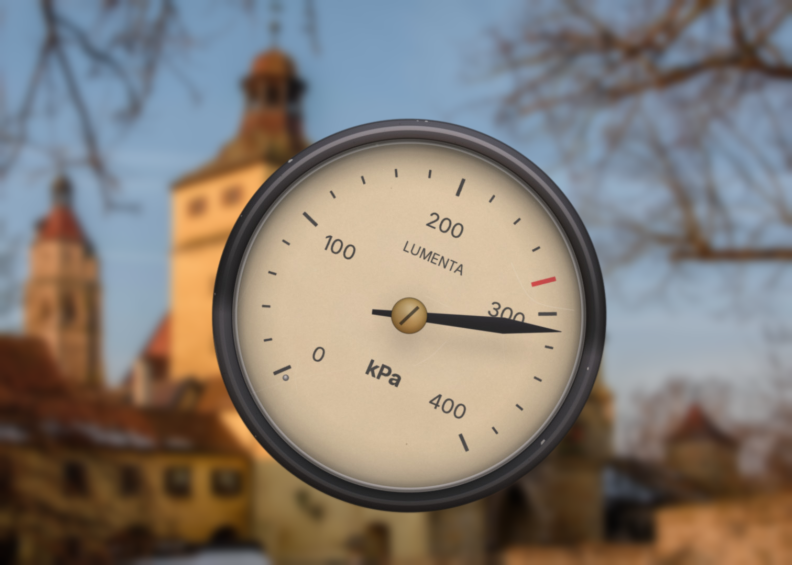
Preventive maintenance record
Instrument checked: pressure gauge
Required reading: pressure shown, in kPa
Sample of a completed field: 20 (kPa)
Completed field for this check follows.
310 (kPa)
